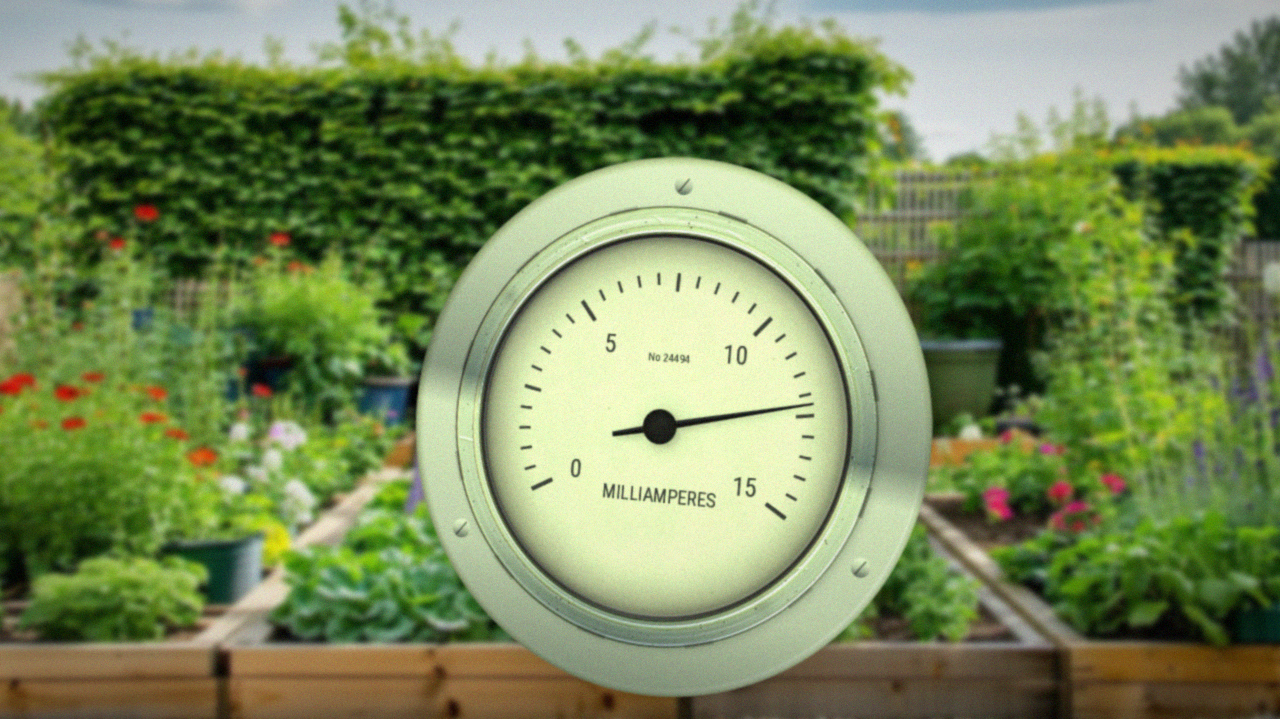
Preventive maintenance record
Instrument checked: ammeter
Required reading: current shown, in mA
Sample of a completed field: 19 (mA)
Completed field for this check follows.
12.25 (mA)
